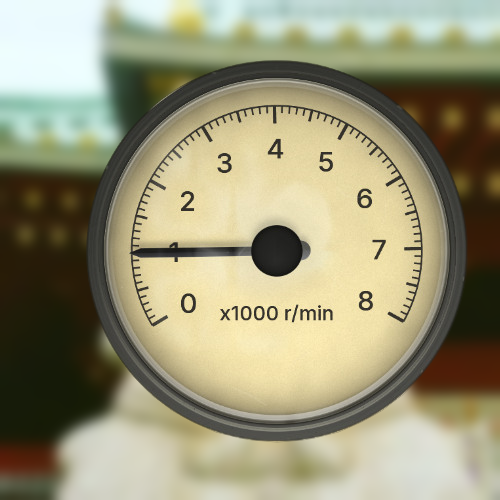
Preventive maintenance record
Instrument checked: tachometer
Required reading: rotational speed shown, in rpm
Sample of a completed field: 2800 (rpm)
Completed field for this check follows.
1000 (rpm)
